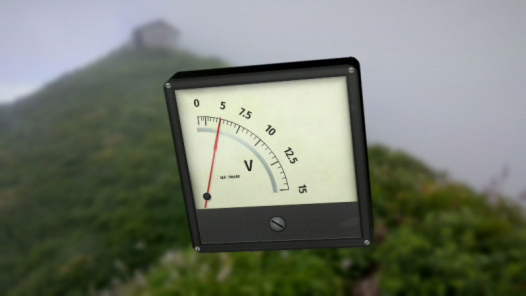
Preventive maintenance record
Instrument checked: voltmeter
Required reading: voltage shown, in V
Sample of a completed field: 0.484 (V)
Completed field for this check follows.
5 (V)
